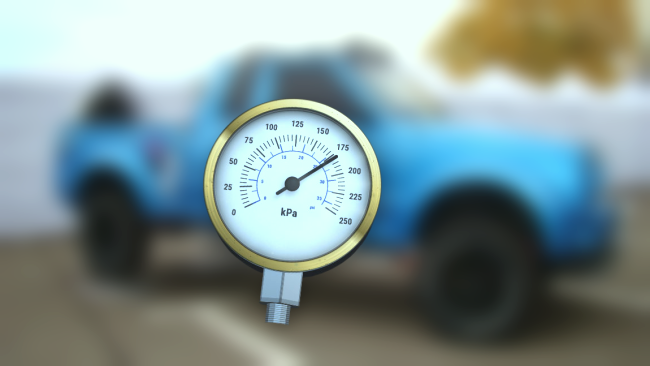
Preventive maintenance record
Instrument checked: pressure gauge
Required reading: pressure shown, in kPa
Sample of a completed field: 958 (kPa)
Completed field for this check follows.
180 (kPa)
